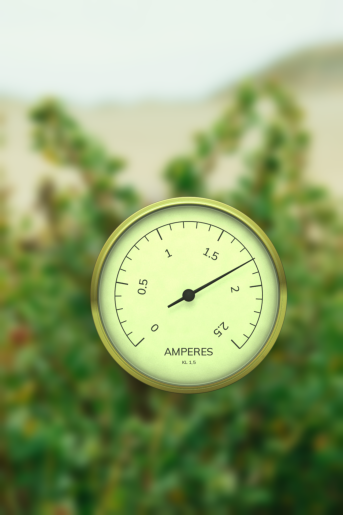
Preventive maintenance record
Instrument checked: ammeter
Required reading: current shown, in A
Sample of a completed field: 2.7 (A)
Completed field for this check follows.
1.8 (A)
